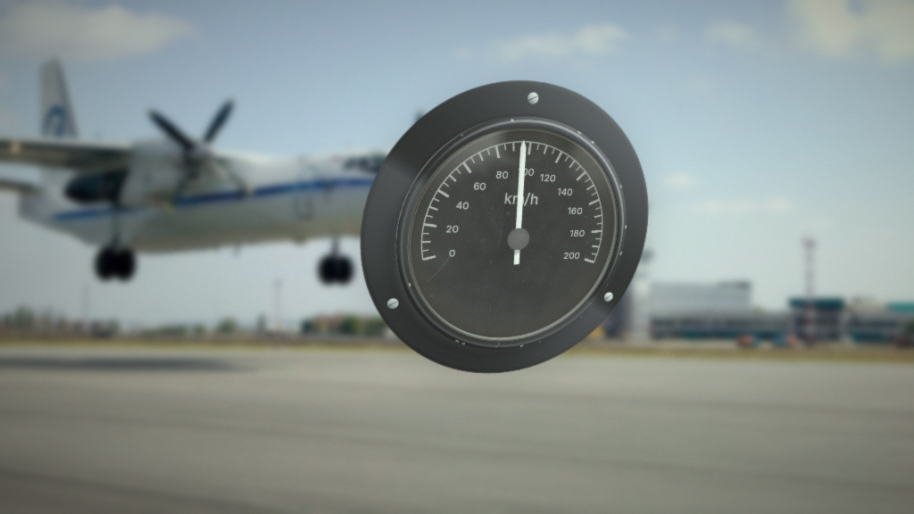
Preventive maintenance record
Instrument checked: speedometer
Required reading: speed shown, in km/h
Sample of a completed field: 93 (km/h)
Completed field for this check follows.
95 (km/h)
